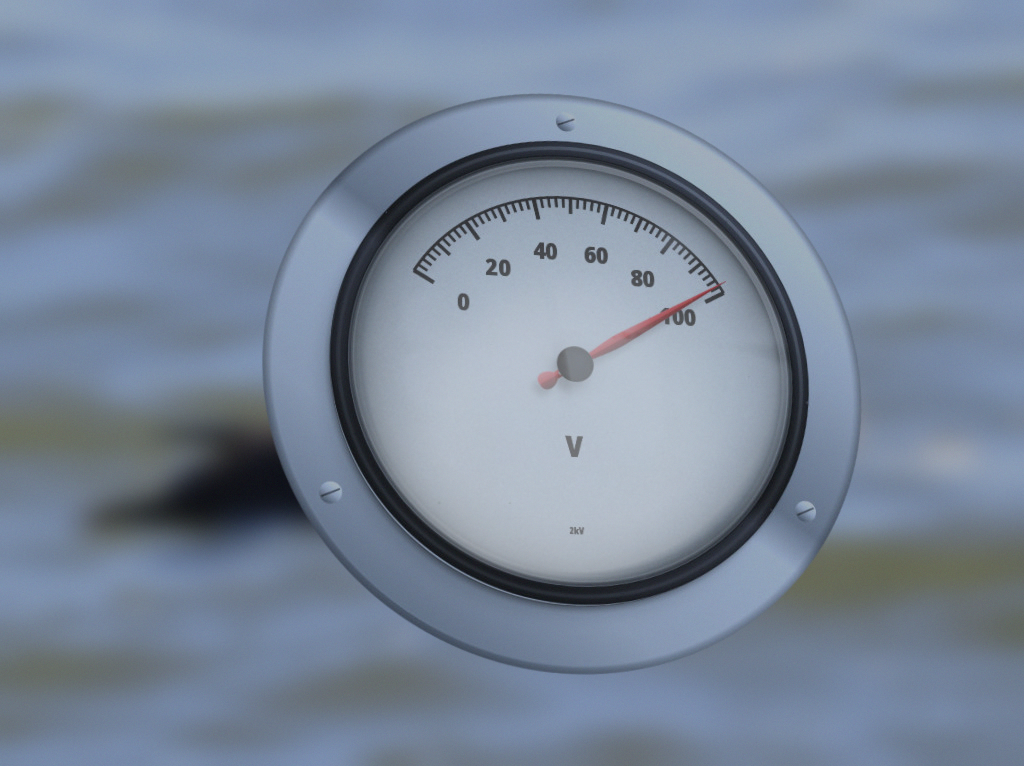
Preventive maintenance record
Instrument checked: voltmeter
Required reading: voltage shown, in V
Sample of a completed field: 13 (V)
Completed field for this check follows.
98 (V)
